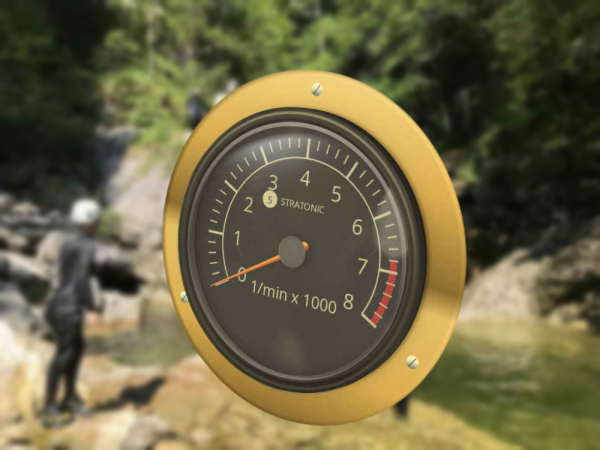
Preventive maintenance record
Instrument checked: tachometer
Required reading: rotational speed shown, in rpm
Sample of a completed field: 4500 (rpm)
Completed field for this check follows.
0 (rpm)
